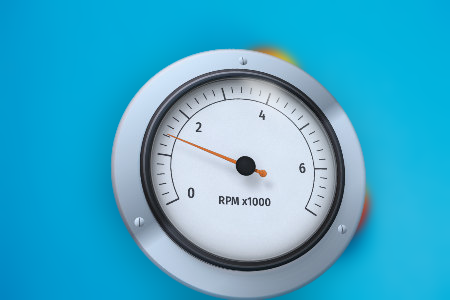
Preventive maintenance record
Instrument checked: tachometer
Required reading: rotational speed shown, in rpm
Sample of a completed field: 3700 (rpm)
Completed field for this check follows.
1400 (rpm)
